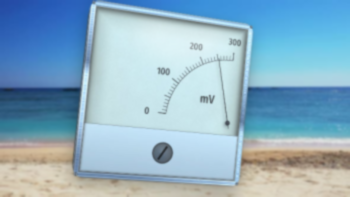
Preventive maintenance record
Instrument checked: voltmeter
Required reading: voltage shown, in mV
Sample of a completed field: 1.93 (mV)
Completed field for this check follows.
250 (mV)
